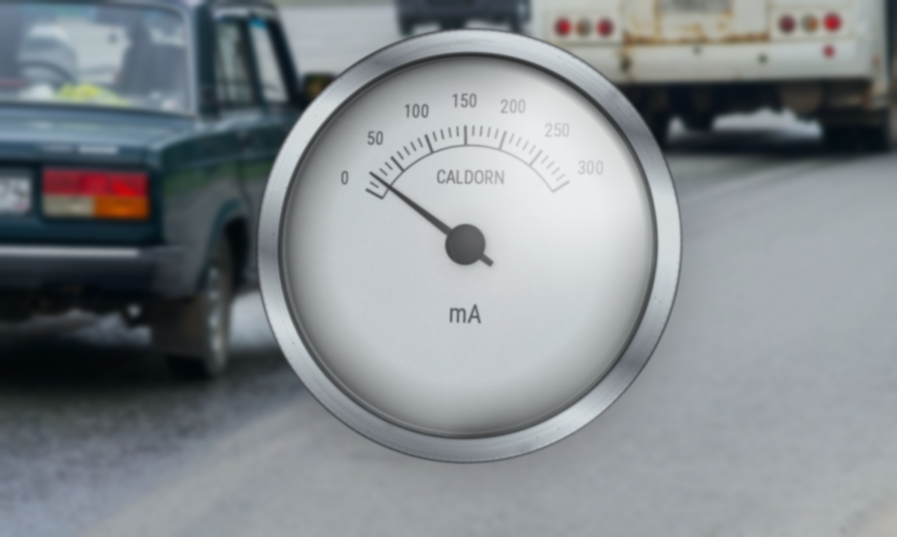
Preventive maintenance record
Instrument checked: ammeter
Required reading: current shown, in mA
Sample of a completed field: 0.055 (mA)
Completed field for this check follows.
20 (mA)
